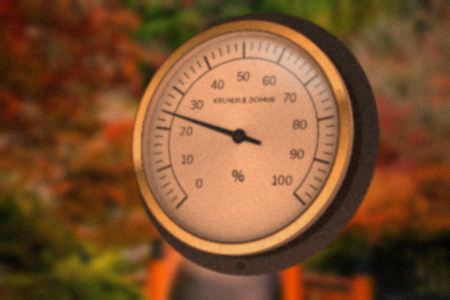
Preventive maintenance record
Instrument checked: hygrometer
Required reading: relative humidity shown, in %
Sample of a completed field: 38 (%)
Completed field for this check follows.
24 (%)
